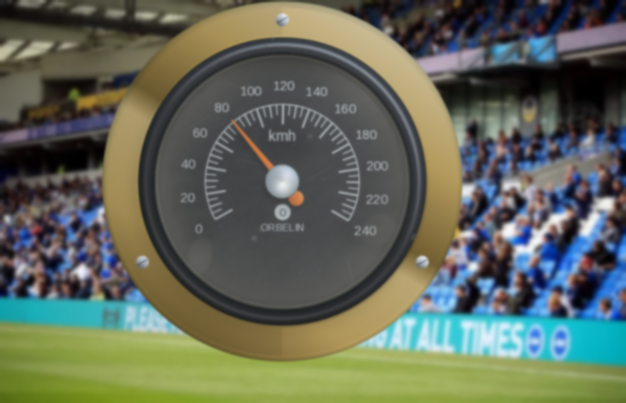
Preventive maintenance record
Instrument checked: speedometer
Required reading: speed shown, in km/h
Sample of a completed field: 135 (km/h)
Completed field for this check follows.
80 (km/h)
